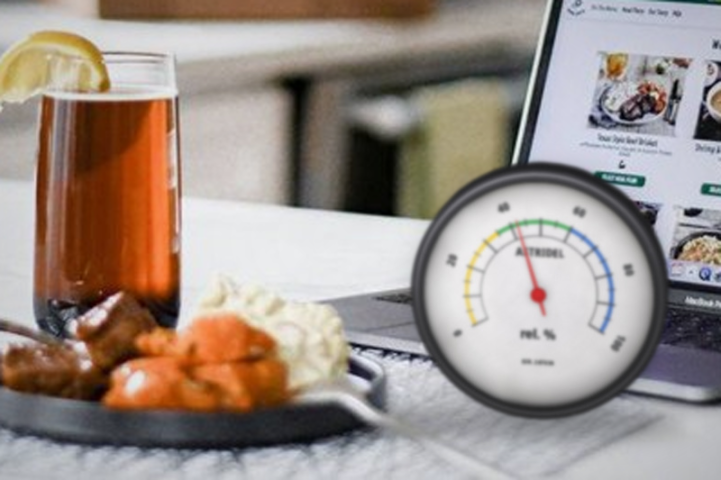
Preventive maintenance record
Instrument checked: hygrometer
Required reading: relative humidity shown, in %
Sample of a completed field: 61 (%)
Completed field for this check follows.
42.5 (%)
